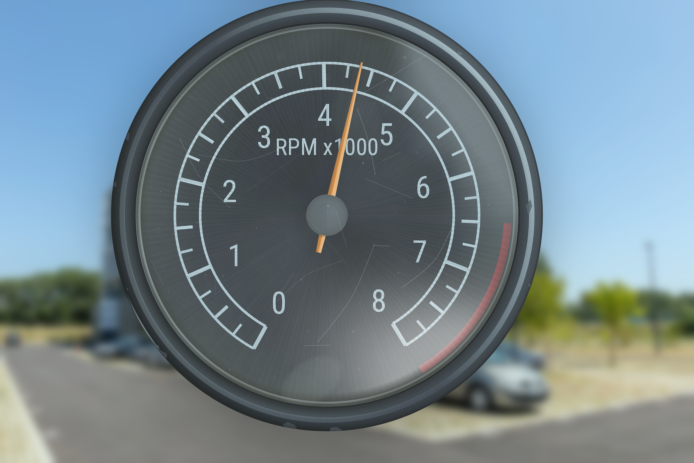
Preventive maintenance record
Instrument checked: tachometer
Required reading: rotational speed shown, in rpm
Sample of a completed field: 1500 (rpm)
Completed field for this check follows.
4375 (rpm)
